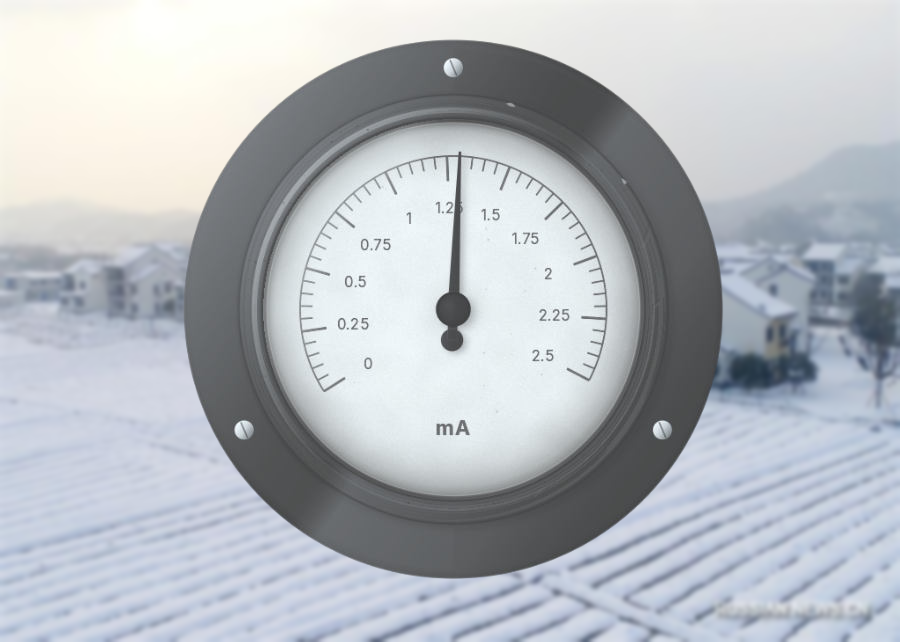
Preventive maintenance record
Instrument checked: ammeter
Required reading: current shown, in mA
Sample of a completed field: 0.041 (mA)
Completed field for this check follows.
1.3 (mA)
